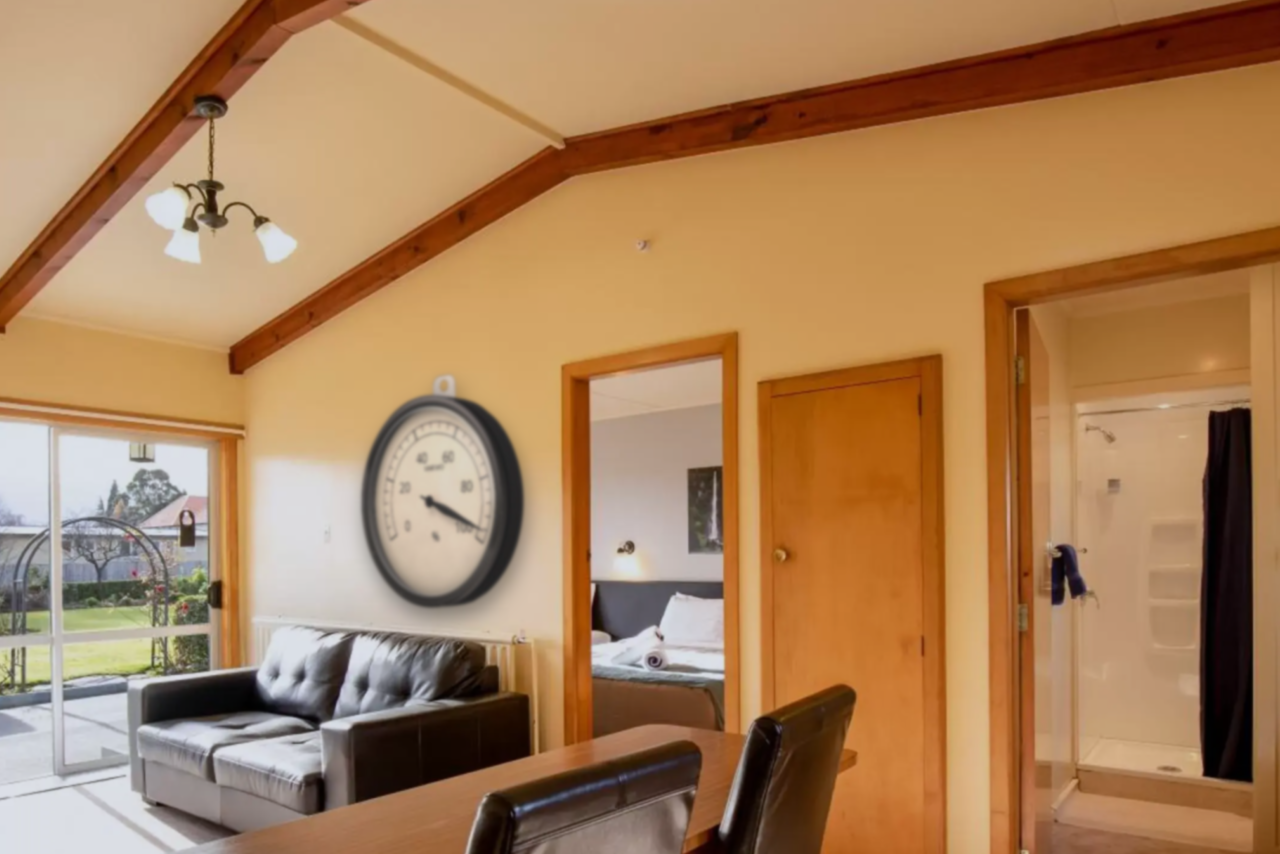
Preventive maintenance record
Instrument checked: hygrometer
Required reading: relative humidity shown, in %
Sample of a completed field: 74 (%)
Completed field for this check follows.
96 (%)
